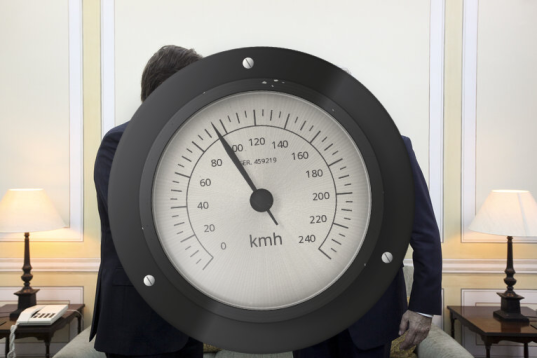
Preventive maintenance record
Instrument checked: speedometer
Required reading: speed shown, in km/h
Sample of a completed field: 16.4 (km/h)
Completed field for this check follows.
95 (km/h)
